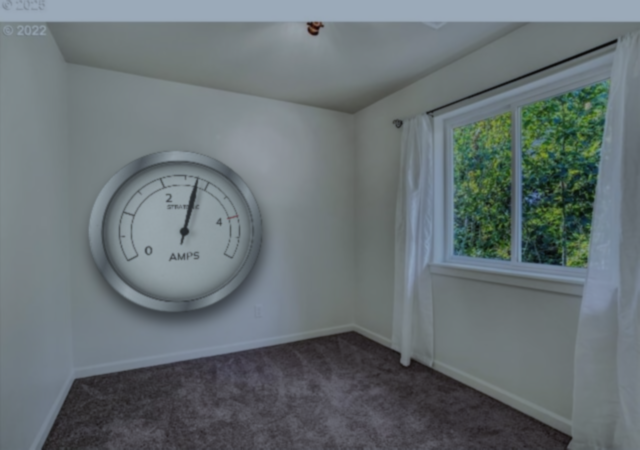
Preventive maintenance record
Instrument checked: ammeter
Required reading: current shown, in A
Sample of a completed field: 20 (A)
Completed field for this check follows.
2.75 (A)
